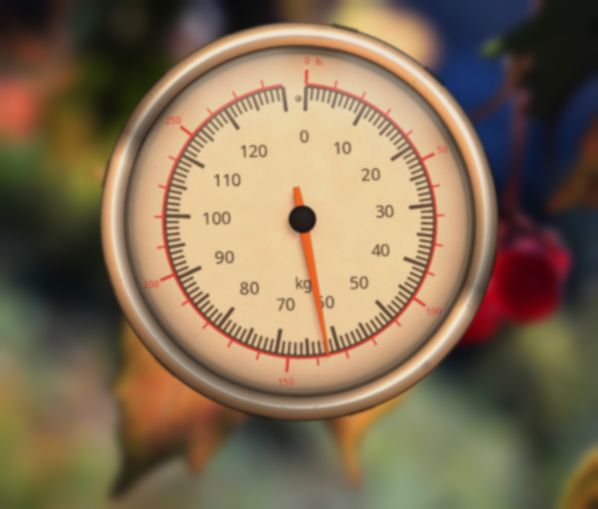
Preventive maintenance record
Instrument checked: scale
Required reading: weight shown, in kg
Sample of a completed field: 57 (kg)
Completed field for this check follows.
62 (kg)
